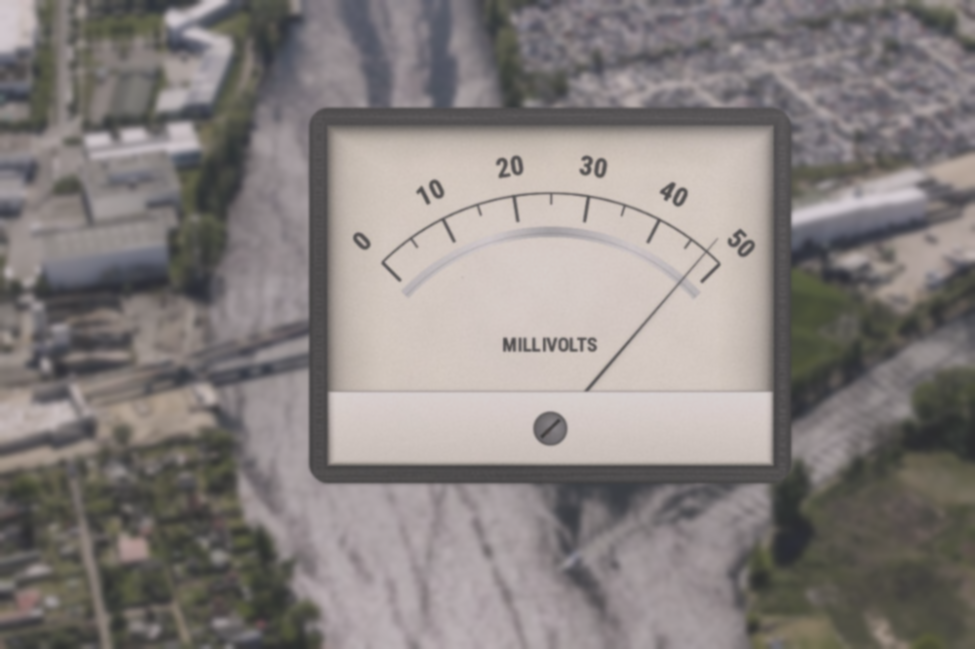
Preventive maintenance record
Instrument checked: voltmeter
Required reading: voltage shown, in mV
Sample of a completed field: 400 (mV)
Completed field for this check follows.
47.5 (mV)
